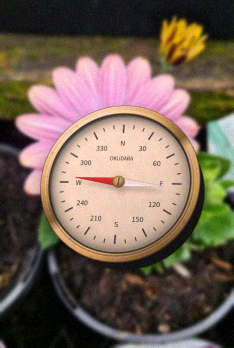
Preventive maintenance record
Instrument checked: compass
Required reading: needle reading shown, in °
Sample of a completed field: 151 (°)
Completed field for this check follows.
275 (°)
